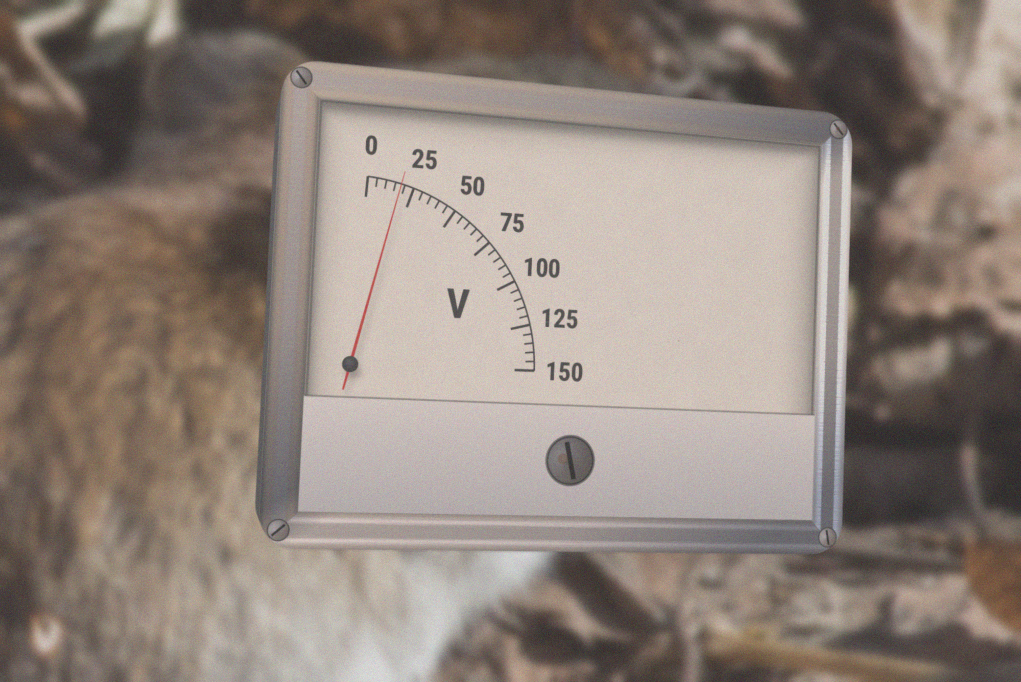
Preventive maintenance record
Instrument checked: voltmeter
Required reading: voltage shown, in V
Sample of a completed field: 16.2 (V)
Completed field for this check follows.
17.5 (V)
